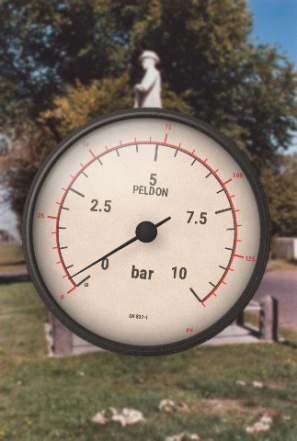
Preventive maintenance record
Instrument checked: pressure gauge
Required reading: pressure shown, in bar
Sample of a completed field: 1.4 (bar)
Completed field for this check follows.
0.25 (bar)
